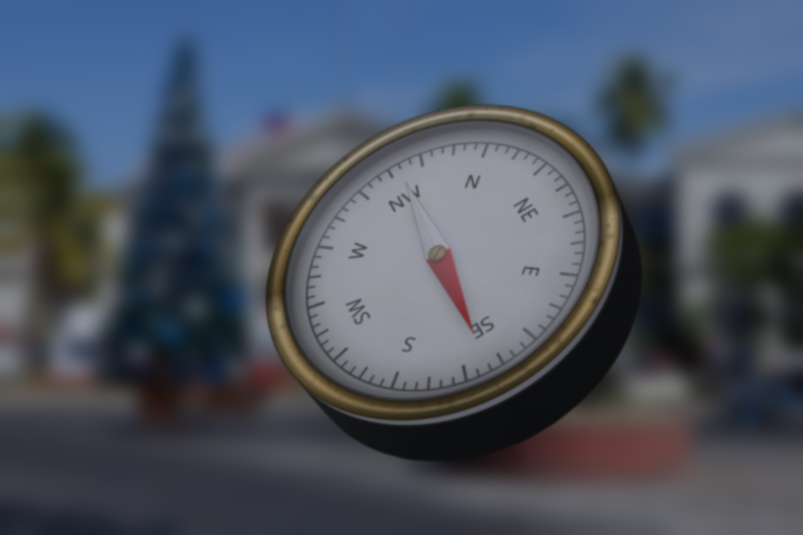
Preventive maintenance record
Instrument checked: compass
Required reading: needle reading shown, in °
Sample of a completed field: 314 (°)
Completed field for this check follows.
140 (°)
